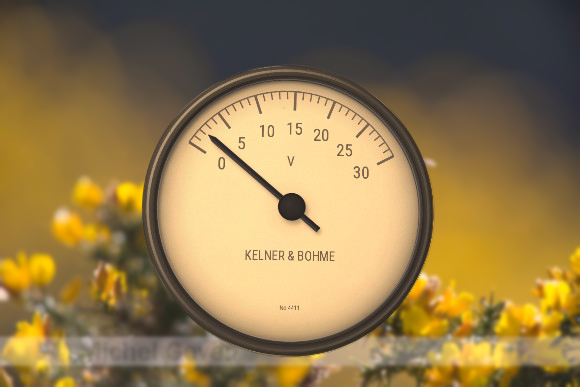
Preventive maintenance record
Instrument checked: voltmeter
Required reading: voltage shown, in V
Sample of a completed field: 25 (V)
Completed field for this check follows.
2 (V)
